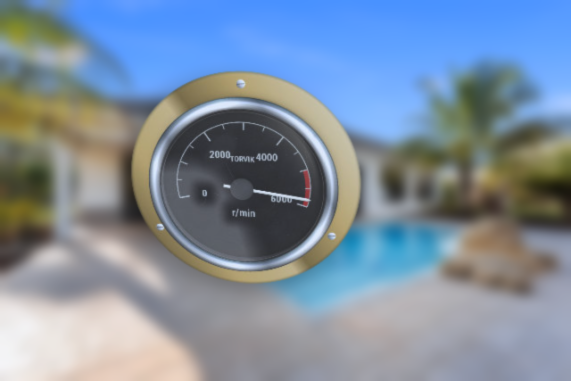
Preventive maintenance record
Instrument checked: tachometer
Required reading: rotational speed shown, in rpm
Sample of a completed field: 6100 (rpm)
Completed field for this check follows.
5750 (rpm)
